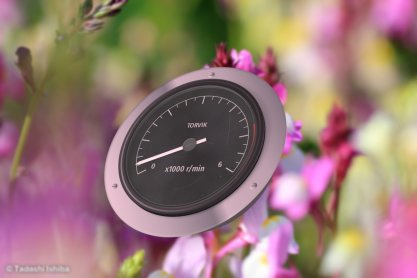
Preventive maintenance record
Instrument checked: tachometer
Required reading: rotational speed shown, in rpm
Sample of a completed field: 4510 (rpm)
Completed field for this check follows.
250 (rpm)
